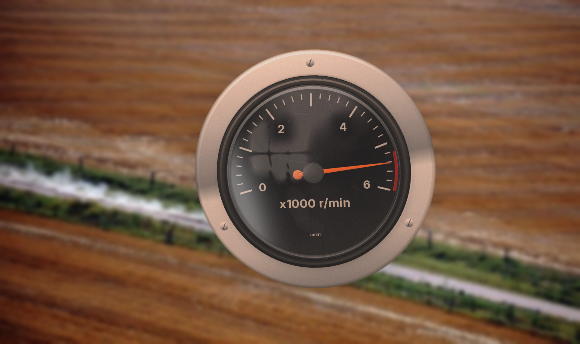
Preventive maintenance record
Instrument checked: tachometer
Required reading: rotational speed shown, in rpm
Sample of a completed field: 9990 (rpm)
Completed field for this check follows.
5400 (rpm)
